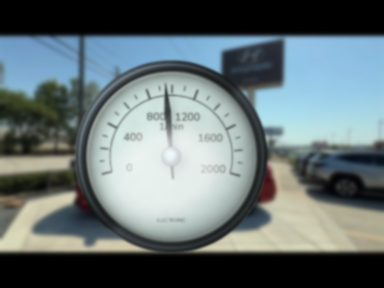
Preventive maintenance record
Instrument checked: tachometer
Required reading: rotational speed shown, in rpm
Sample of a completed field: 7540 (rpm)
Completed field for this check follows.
950 (rpm)
